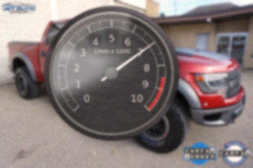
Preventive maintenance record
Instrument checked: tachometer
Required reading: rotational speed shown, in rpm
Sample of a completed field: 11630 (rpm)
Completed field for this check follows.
7000 (rpm)
